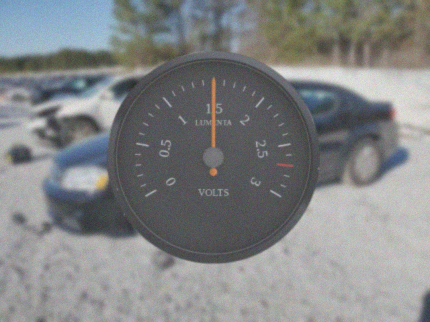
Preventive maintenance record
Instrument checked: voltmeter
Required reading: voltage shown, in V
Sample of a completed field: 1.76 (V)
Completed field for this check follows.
1.5 (V)
